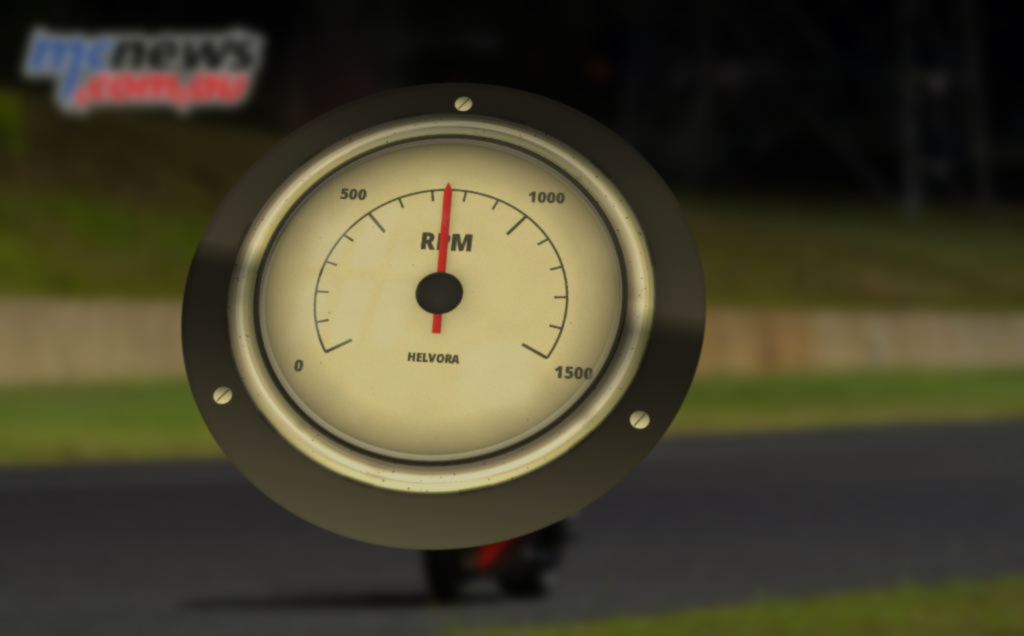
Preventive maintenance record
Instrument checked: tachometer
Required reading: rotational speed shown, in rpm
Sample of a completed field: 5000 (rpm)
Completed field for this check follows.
750 (rpm)
